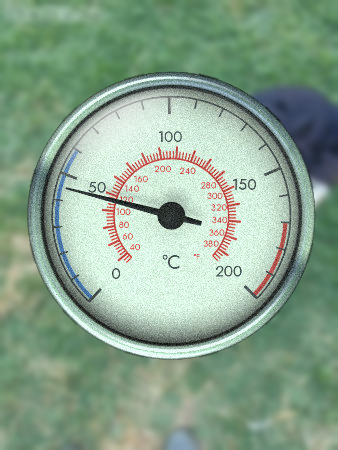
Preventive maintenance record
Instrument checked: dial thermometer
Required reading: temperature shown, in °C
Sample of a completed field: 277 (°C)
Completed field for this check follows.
45 (°C)
